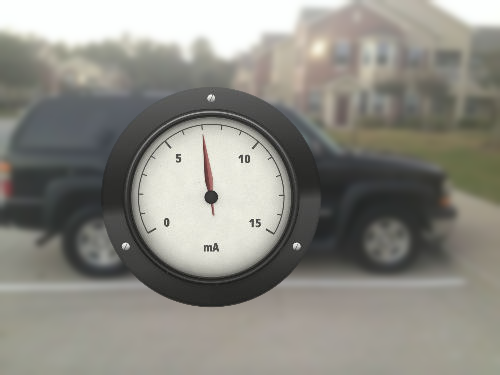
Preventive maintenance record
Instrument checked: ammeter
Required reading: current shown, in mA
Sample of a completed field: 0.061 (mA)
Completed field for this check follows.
7 (mA)
